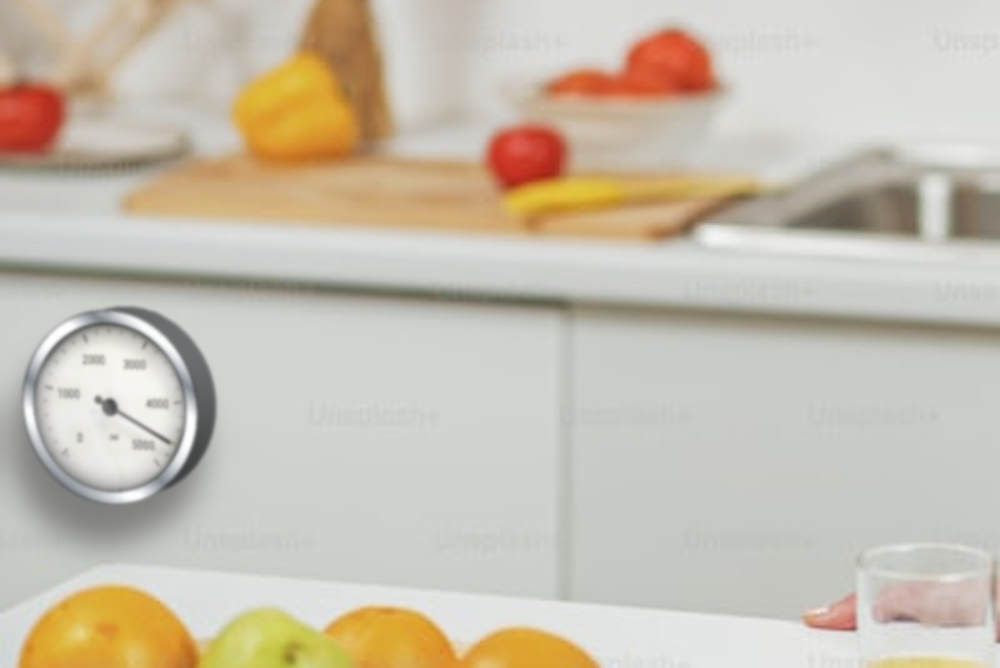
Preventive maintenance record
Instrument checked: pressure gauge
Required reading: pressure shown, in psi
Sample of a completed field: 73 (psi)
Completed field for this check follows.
4600 (psi)
